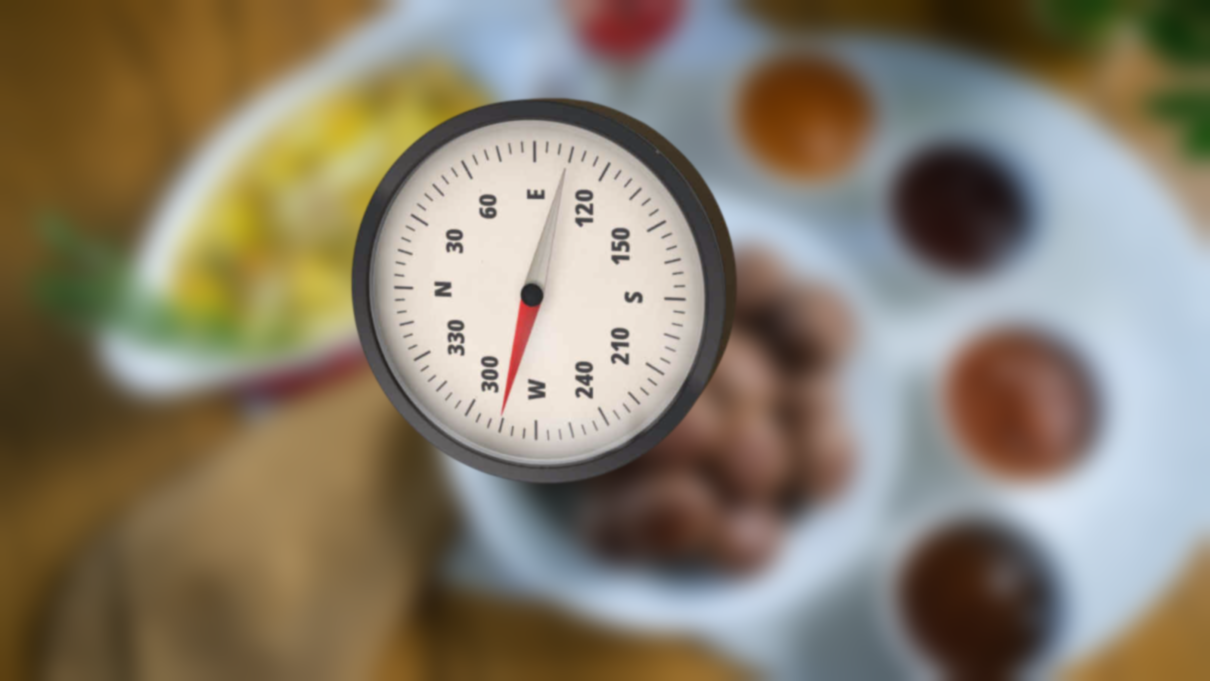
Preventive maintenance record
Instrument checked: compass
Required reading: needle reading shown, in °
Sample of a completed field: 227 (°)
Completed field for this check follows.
285 (°)
